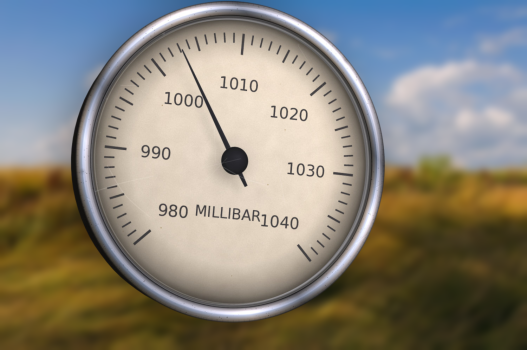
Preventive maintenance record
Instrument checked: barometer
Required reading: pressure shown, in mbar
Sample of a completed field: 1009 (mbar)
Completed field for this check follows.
1003 (mbar)
